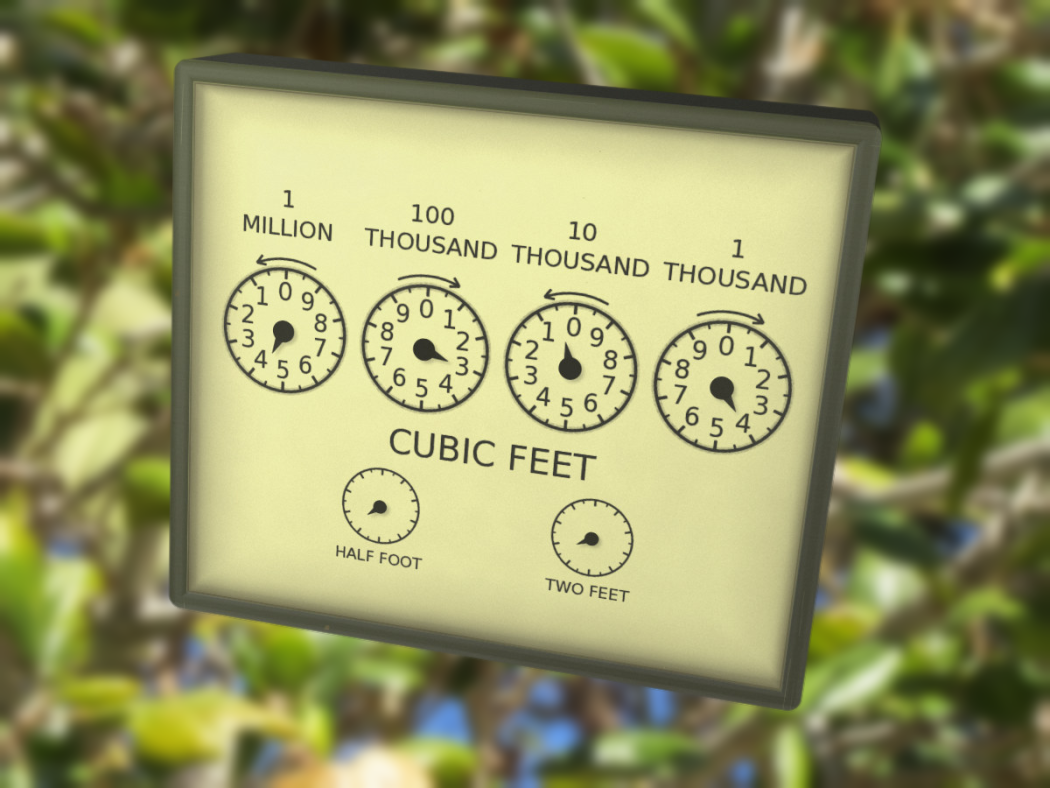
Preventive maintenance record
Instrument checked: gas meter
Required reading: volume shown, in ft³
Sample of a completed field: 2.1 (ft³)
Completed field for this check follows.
430400 (ft³)
